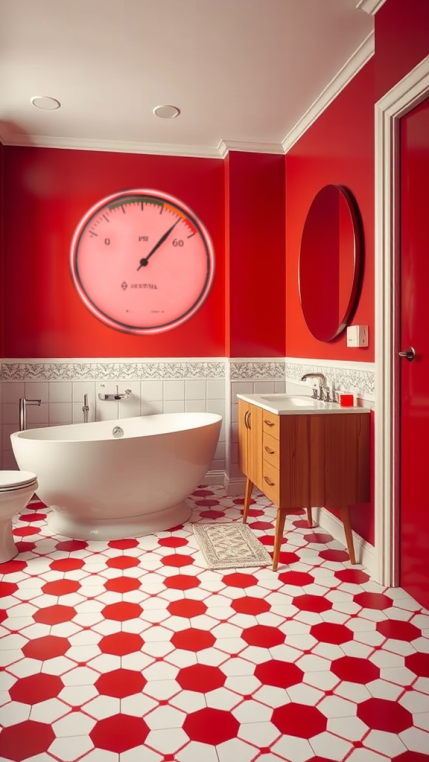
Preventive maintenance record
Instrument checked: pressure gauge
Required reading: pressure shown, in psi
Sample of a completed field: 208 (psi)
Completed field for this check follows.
50 (psi)
